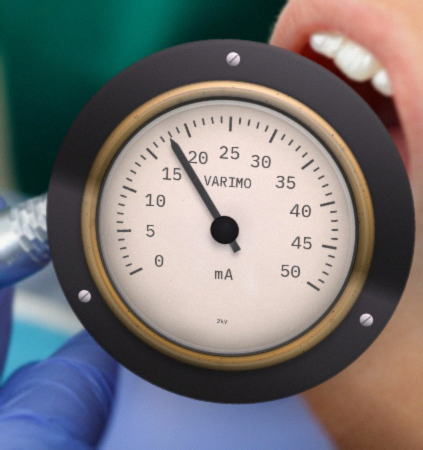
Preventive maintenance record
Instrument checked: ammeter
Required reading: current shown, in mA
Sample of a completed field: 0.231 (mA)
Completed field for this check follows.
18 (mA)
